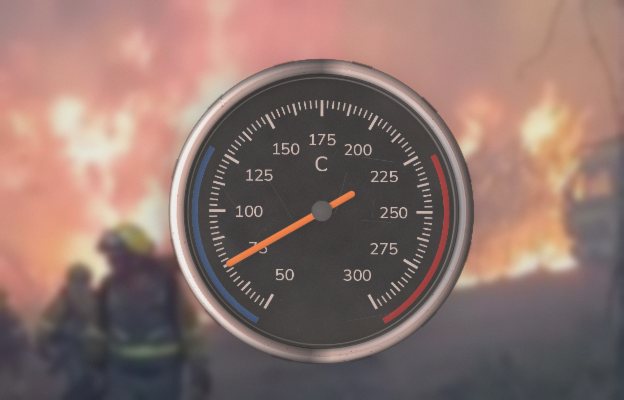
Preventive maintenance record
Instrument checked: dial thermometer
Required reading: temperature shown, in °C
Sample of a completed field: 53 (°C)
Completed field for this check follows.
75 (°C)
